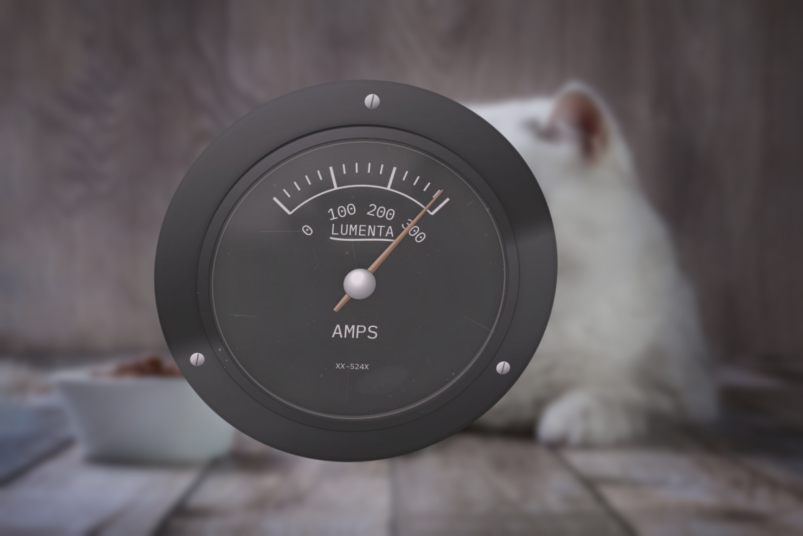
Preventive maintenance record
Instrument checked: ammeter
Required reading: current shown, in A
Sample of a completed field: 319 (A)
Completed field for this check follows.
280 (A)
